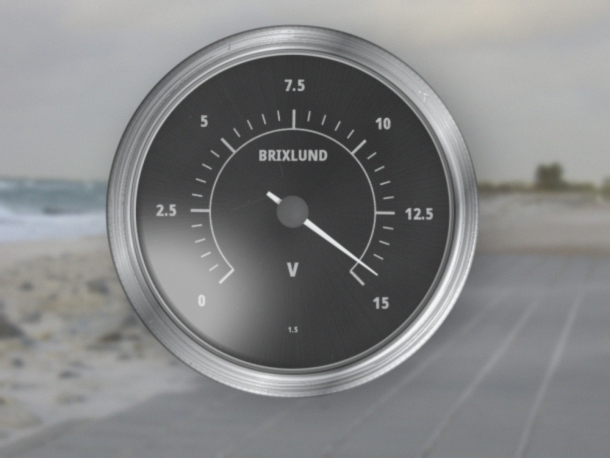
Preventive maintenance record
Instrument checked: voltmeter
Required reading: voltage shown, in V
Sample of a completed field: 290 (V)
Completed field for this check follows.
14.5 (V)
